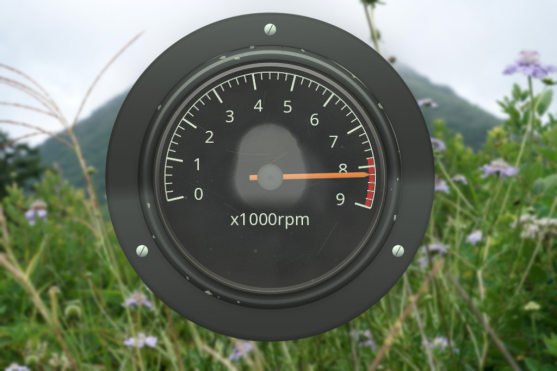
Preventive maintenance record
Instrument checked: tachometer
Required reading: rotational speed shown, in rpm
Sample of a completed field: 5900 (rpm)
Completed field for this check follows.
8200 (rpm)
